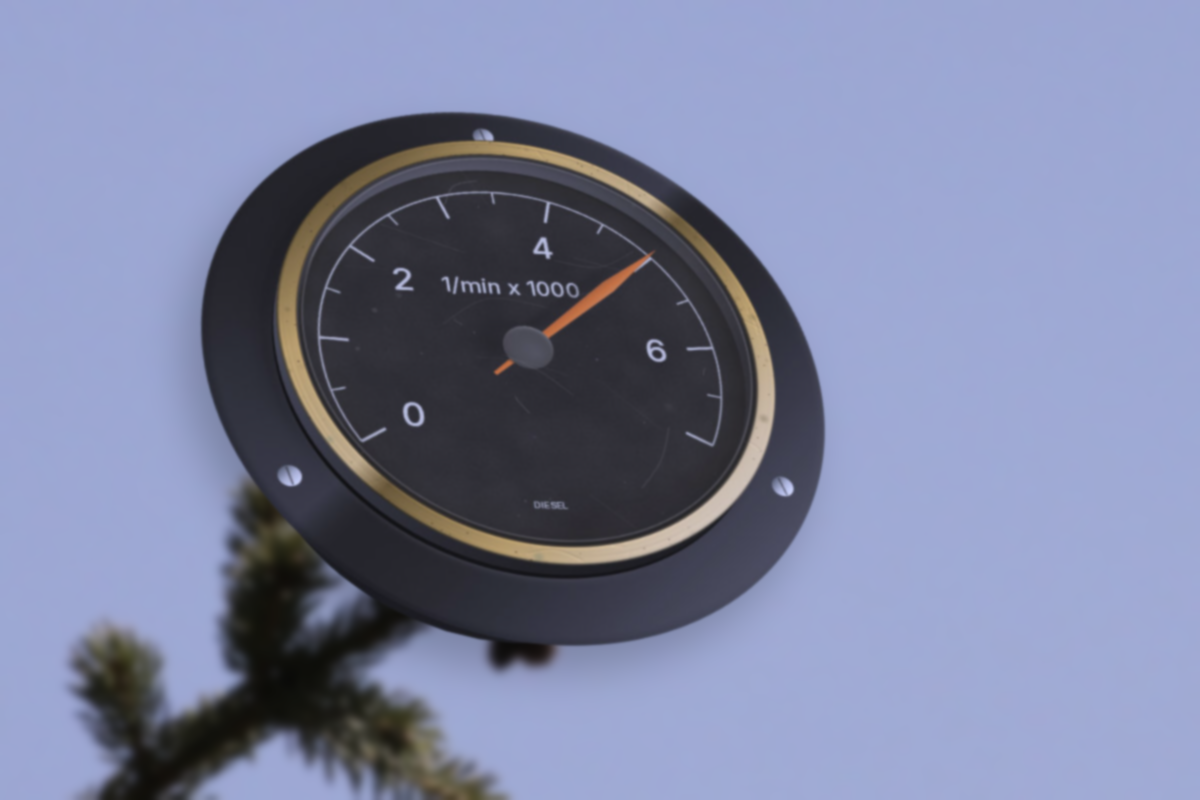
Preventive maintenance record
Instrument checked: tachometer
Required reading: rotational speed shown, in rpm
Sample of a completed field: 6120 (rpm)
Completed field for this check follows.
5000 (rpm)
